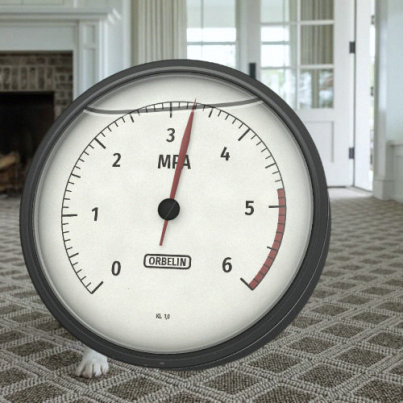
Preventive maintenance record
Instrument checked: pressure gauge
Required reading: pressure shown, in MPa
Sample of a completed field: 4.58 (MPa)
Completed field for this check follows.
3.3 (MPa)
